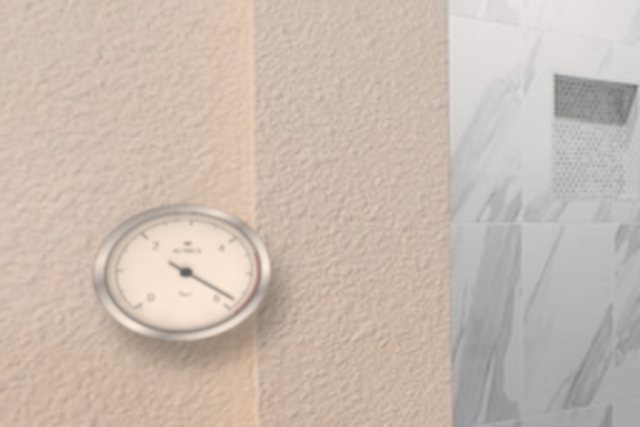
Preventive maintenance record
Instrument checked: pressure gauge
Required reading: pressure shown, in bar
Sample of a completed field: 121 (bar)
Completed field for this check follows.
5.75 (bar)
